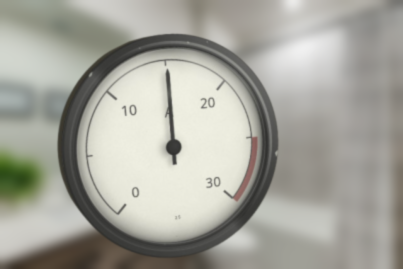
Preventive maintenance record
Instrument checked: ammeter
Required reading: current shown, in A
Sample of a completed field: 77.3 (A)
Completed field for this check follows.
15 (A)
